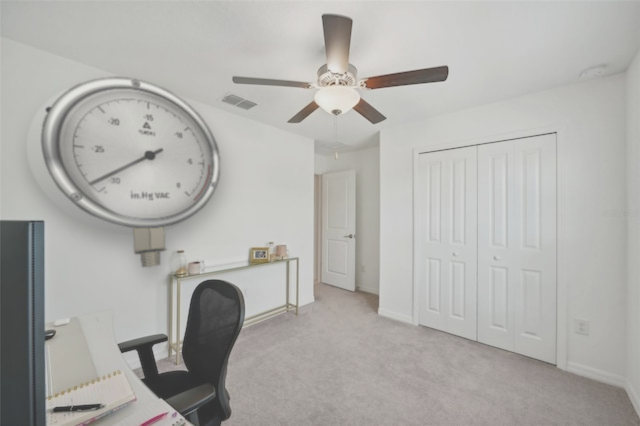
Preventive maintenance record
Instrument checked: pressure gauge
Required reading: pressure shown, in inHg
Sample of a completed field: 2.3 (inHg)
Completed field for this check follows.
-29 (inHg)
